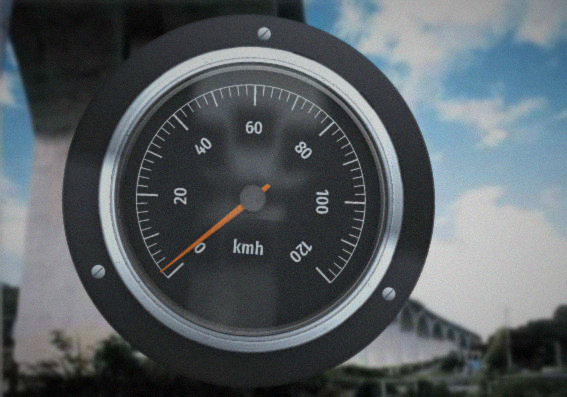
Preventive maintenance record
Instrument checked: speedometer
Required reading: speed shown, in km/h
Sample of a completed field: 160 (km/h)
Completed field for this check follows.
2 (km/h)
